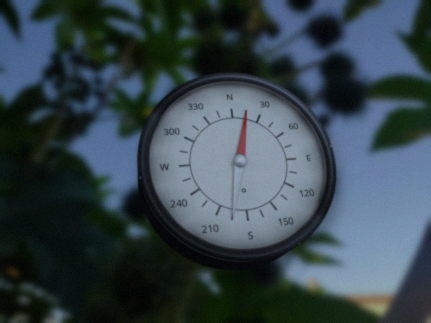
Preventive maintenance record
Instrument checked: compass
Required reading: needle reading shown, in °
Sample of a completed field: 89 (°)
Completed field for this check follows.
15 (°)
